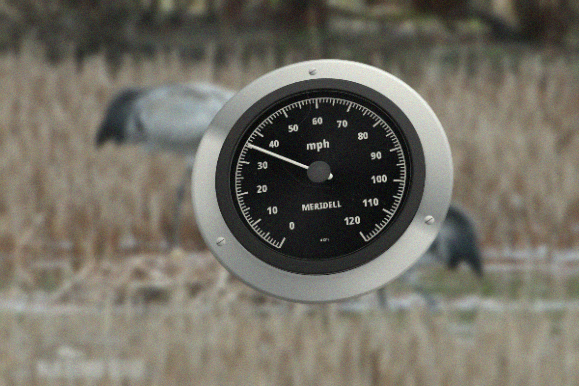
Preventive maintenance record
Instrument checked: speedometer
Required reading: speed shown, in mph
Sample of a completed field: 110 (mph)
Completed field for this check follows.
35 (mph)
